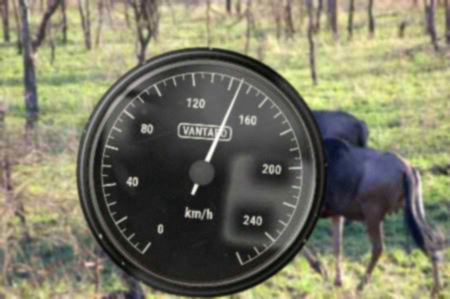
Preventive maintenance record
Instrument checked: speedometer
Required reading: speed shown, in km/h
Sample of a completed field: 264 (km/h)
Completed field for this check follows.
145 (km/h)
